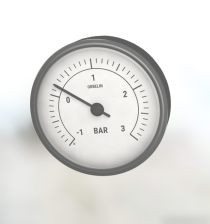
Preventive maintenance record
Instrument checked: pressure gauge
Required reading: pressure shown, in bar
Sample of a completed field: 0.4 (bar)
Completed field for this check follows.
0.2 (bar)
